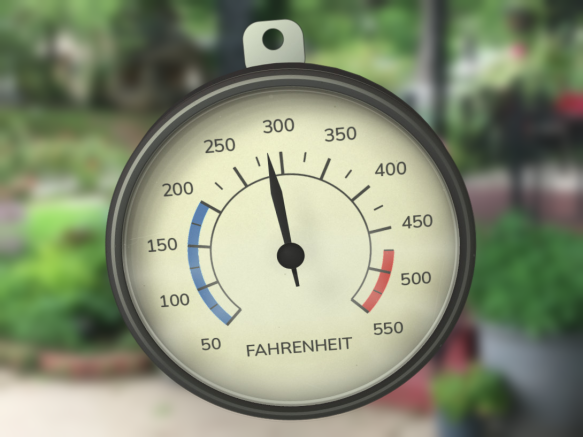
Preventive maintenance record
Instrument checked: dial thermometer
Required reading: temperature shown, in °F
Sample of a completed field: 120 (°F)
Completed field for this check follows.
287.5 (°F)
